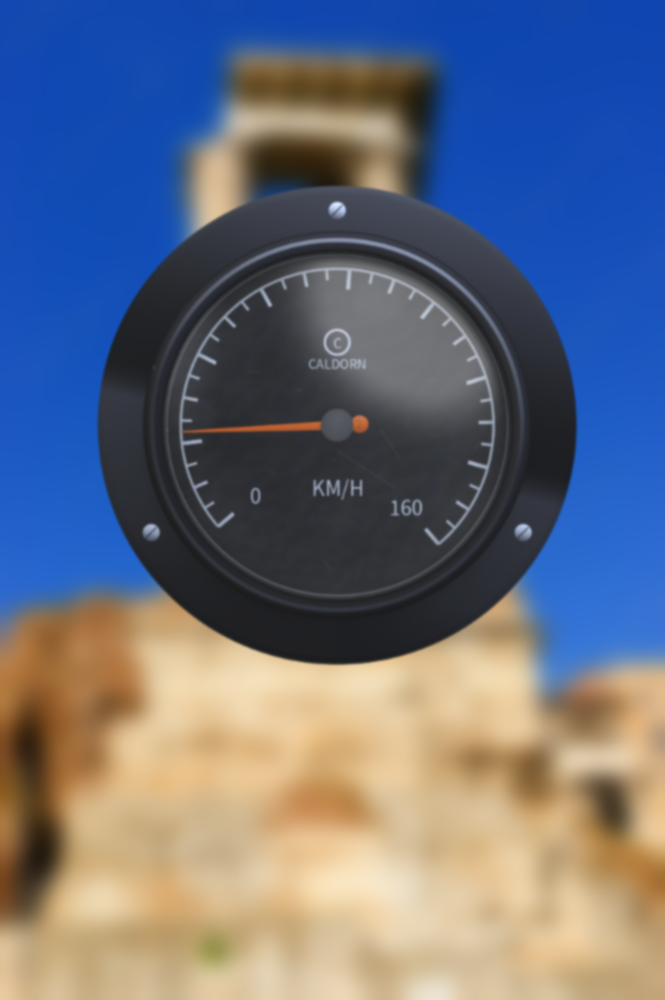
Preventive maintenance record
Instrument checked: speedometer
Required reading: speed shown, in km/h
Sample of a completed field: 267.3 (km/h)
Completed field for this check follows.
22.5 (km/h)
